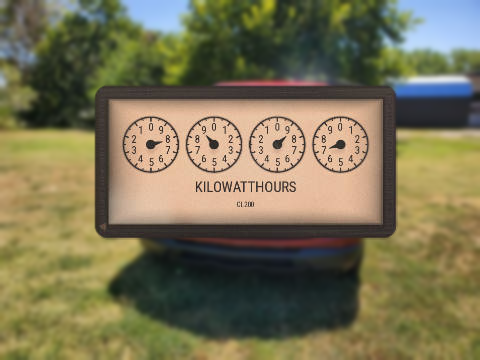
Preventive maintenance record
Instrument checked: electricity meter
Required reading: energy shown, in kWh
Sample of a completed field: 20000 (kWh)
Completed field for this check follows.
7887 (kWh)
